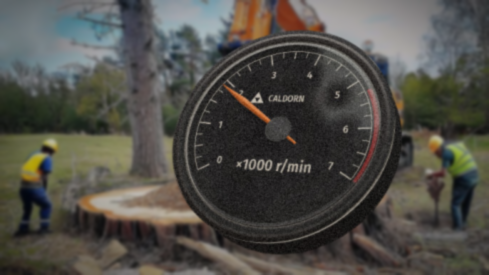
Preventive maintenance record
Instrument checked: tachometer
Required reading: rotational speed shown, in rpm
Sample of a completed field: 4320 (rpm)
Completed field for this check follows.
1875 (rpm)
